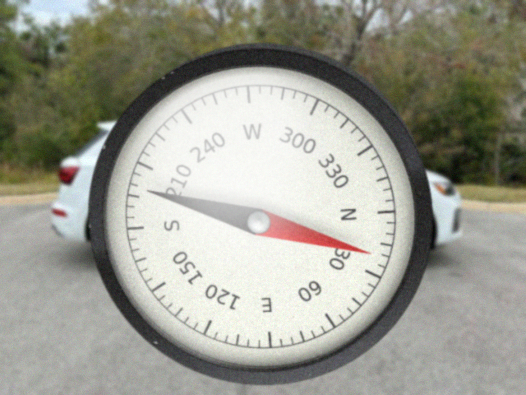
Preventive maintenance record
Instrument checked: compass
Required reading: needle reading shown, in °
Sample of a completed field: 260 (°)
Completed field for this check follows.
20 (°)
